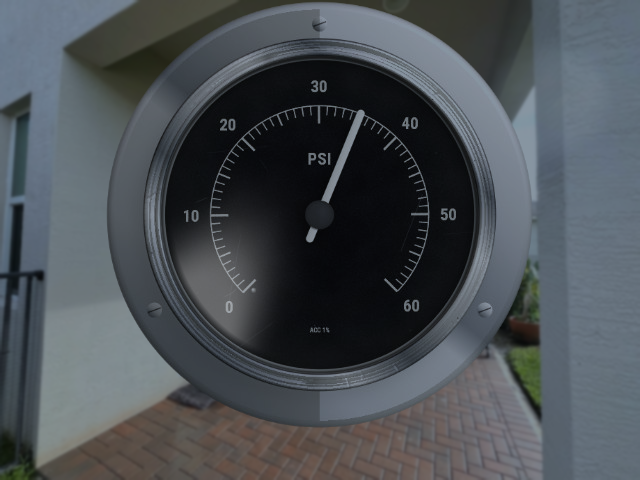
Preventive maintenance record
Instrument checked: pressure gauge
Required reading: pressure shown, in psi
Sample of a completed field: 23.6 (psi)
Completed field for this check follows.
35 (psi)
